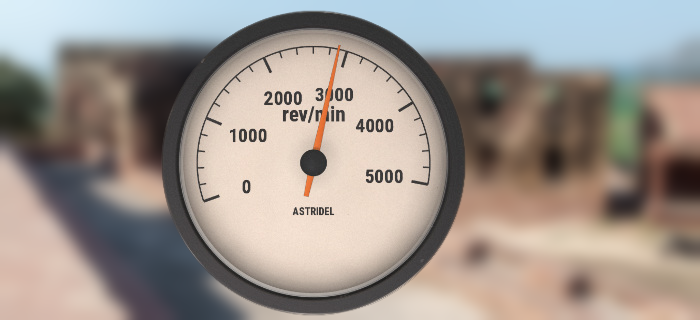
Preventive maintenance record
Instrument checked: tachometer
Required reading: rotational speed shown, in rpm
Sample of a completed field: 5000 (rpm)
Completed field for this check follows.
2900 (rpm)
